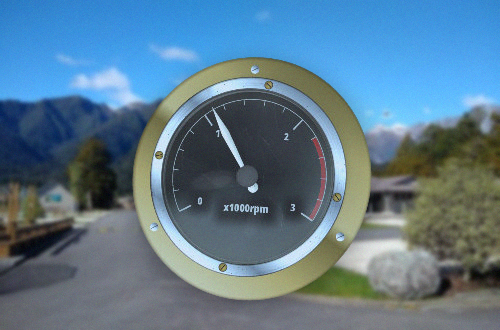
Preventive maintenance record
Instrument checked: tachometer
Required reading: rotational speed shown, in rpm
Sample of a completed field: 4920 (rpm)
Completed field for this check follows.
1100 (rpm)
